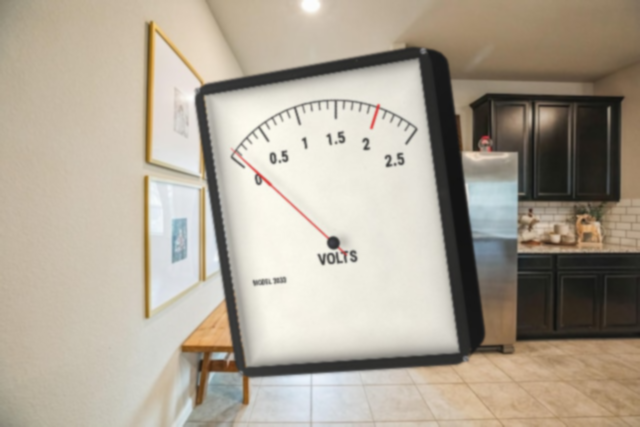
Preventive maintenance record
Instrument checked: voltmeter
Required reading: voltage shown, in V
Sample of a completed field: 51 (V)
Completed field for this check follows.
0.1 (V)
